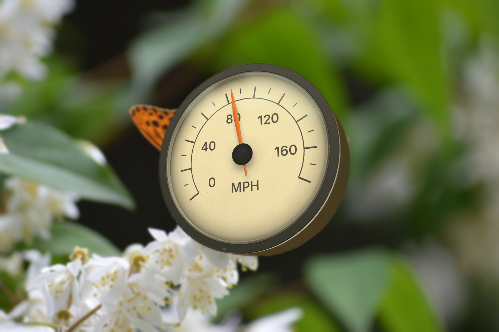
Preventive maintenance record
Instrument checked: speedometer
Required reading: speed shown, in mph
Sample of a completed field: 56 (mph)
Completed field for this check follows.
85 (mph)
